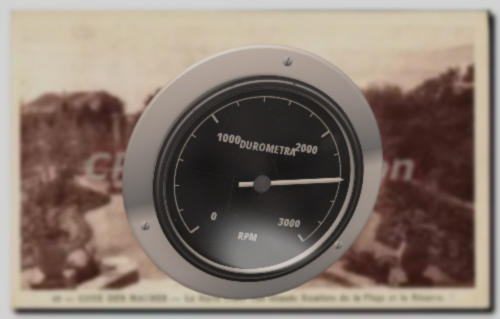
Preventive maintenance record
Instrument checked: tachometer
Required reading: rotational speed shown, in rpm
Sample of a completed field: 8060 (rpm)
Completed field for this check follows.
2400 (rpm)
